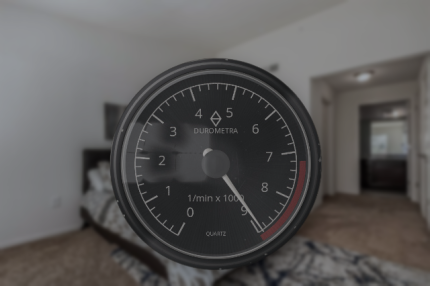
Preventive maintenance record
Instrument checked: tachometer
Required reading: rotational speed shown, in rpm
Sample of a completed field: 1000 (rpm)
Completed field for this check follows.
8900 (rpm)
